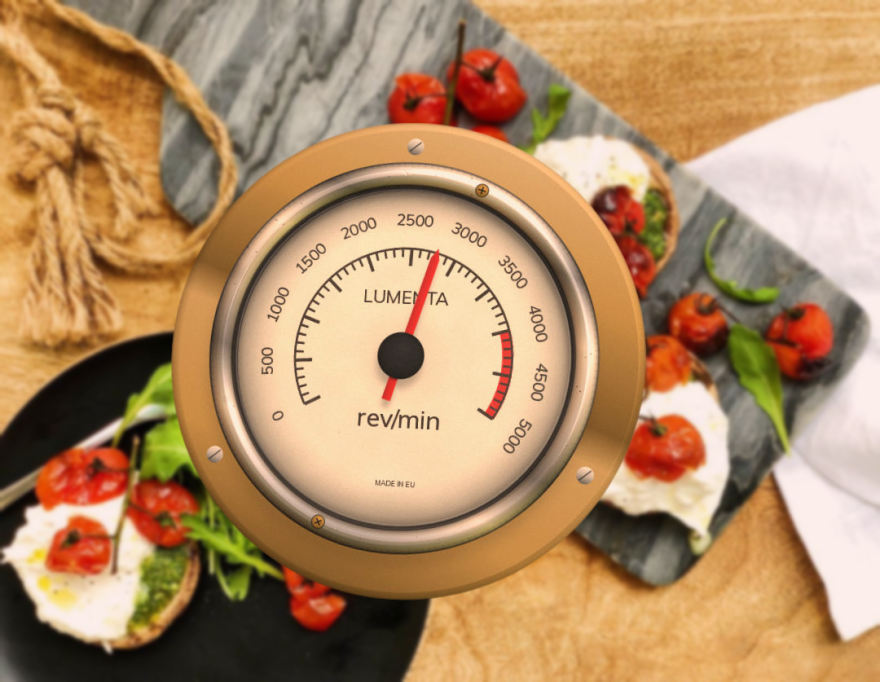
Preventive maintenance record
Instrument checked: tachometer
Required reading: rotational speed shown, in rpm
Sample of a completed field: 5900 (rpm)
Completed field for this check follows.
2800 (rpm)
